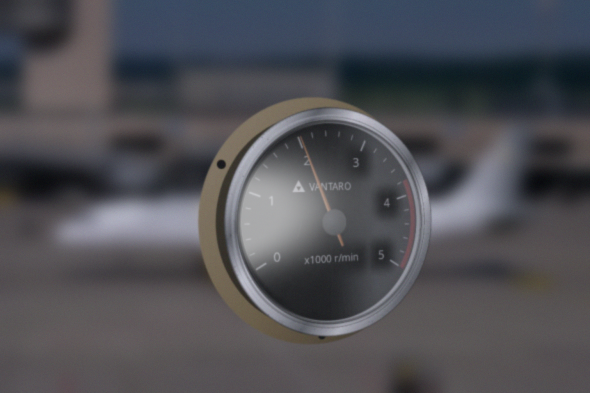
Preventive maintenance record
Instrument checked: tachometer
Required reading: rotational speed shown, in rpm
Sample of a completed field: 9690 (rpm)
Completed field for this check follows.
2000 (rpm)
